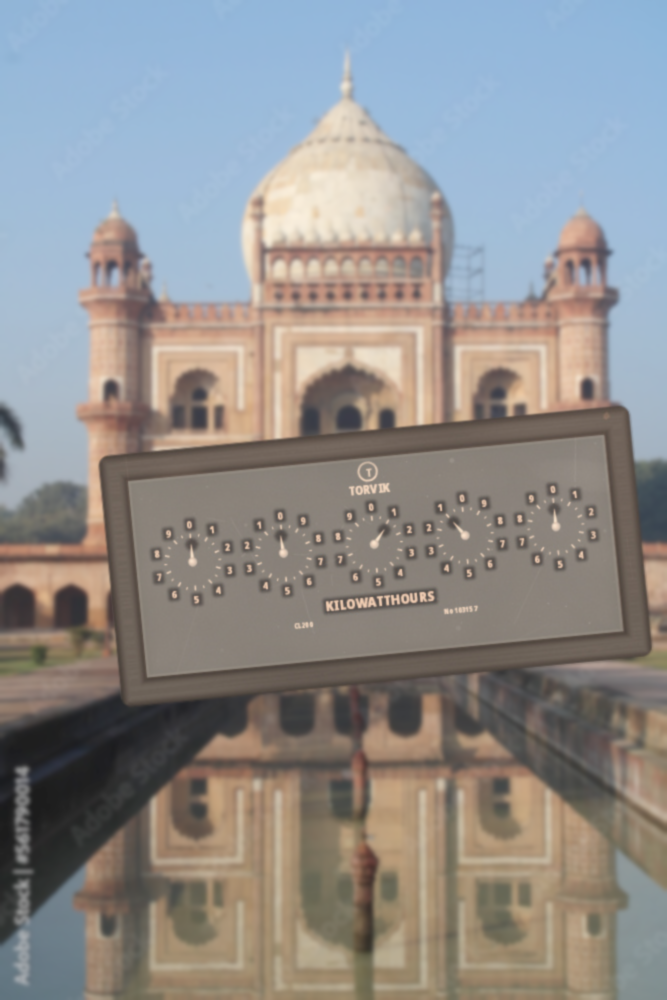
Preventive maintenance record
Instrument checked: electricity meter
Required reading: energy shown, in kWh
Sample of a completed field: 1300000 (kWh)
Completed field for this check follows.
110 (kWh)
